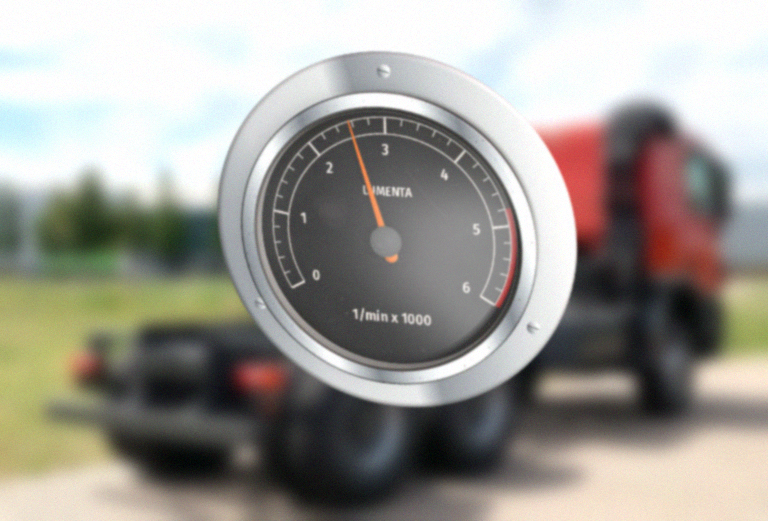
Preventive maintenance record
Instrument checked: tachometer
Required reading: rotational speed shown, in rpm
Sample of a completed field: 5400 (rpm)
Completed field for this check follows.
2600 (rpm)
